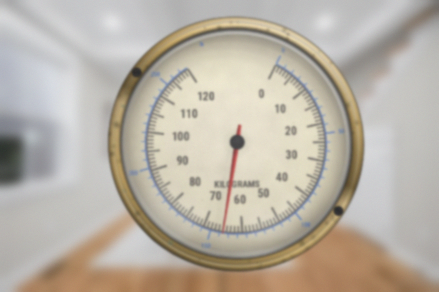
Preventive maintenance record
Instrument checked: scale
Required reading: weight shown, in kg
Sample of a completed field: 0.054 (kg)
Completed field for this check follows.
65 (kg)
